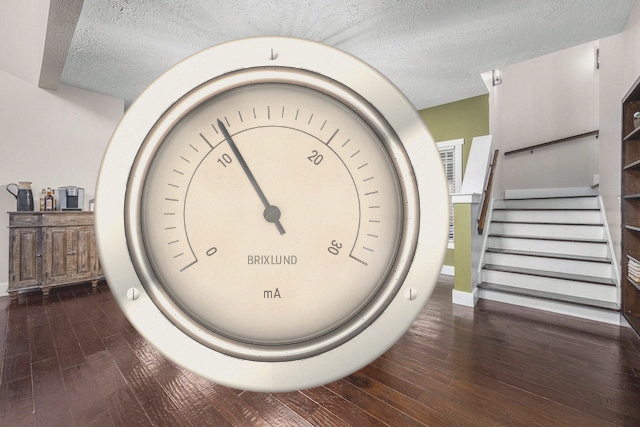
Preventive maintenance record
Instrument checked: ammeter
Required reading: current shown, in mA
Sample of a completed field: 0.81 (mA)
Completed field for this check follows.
11.5 (mA)
